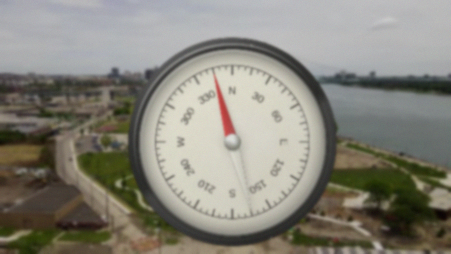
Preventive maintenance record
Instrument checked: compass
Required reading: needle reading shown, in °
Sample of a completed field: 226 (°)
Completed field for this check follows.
345 (°)
